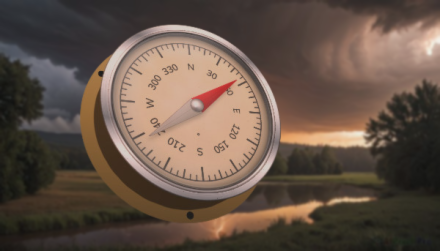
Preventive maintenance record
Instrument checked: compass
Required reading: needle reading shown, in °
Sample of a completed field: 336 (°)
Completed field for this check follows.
55 (°)
